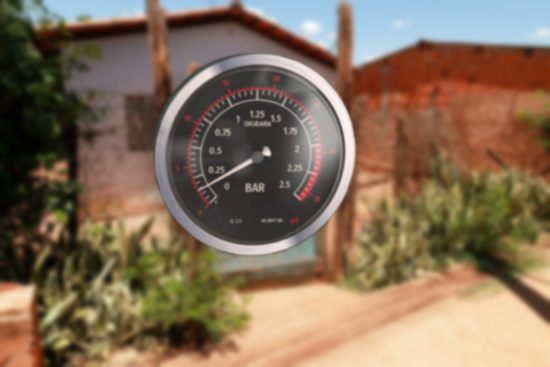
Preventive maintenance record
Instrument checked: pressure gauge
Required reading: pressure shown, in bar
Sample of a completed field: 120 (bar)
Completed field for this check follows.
0.15 (bar)
